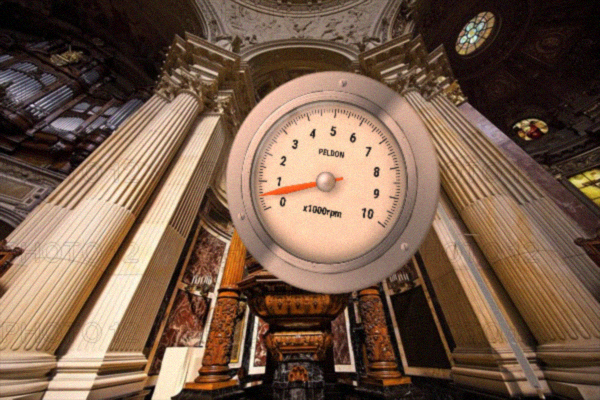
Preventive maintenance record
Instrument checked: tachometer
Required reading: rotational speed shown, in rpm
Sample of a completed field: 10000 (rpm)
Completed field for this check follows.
500 (rpm)
